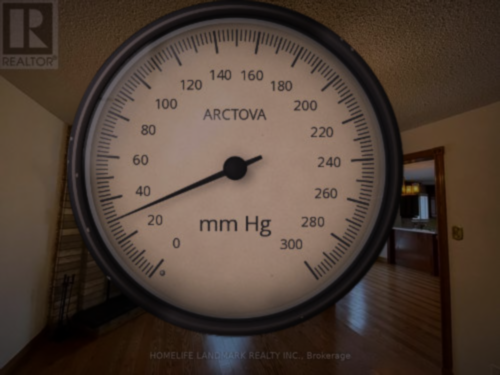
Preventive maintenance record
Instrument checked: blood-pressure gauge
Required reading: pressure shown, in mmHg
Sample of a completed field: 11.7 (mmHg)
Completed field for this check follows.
30 (mmHg)
